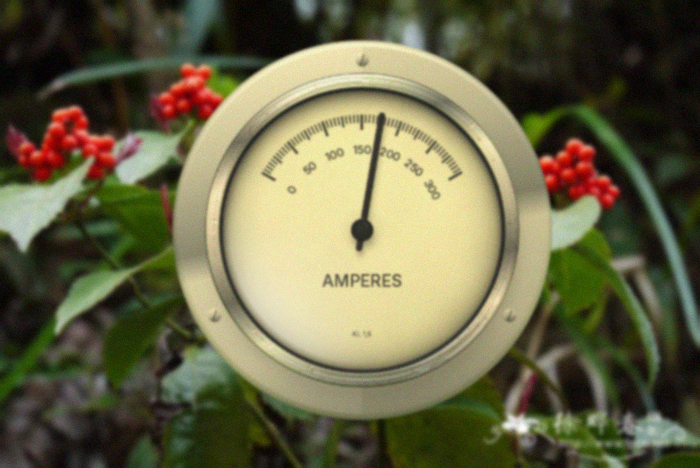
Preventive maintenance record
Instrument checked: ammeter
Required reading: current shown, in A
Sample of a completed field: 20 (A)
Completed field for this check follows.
175 (A)
